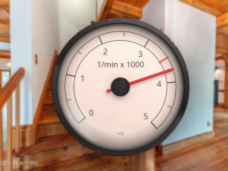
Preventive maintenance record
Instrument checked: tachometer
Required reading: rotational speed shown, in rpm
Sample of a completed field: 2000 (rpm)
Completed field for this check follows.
3750 (rpm)
